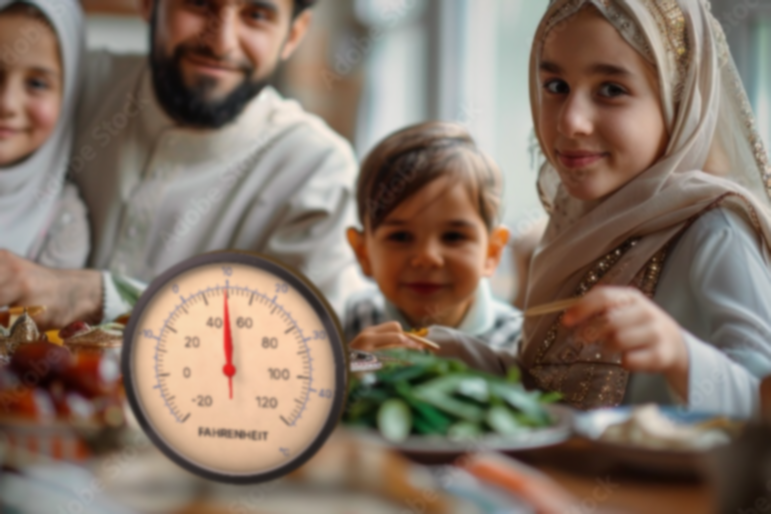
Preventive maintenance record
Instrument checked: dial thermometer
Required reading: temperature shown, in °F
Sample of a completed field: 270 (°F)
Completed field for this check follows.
50 (°F)
